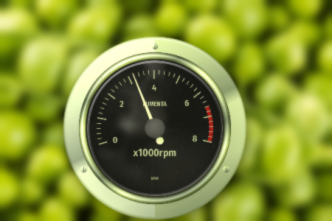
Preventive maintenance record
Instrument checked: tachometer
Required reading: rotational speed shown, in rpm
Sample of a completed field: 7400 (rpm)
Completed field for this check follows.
3200 (rpm)
